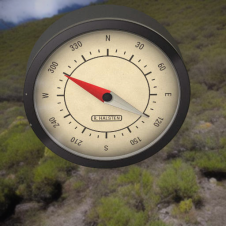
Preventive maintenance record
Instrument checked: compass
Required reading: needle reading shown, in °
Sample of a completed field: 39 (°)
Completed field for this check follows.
300 (°)
